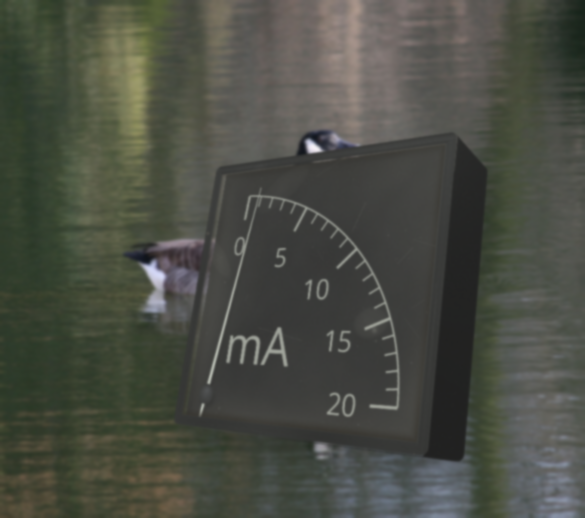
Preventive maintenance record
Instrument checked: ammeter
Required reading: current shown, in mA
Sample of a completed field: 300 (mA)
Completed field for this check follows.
1 (mA)
